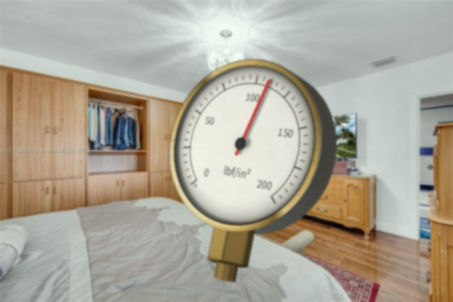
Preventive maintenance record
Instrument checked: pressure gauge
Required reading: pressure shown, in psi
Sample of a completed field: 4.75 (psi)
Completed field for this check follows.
110 (psi)
